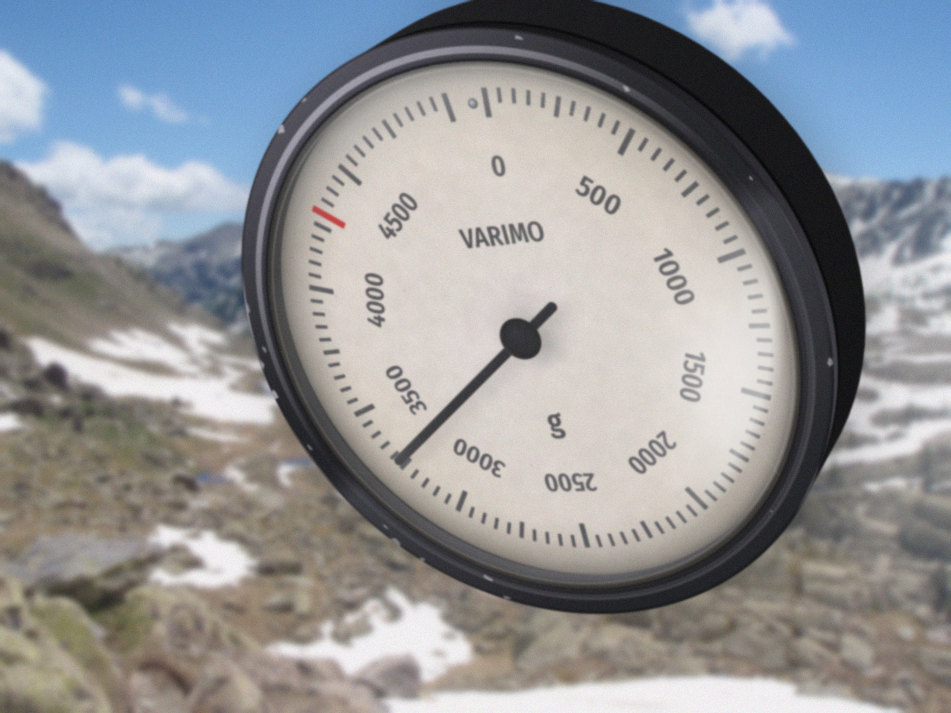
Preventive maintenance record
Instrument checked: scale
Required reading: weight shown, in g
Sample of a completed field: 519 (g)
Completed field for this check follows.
3275 (g)
